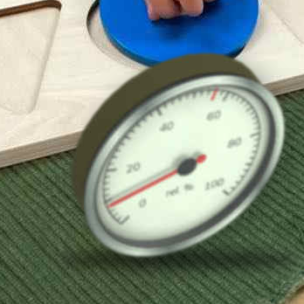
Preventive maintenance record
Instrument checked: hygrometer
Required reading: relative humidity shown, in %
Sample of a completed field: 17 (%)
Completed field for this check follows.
10 (%)
